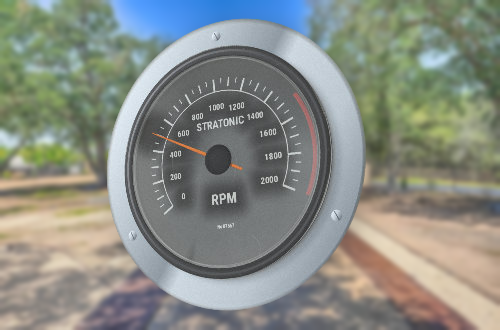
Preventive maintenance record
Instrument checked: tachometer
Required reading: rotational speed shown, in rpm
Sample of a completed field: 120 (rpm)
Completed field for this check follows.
500 (rpm)
